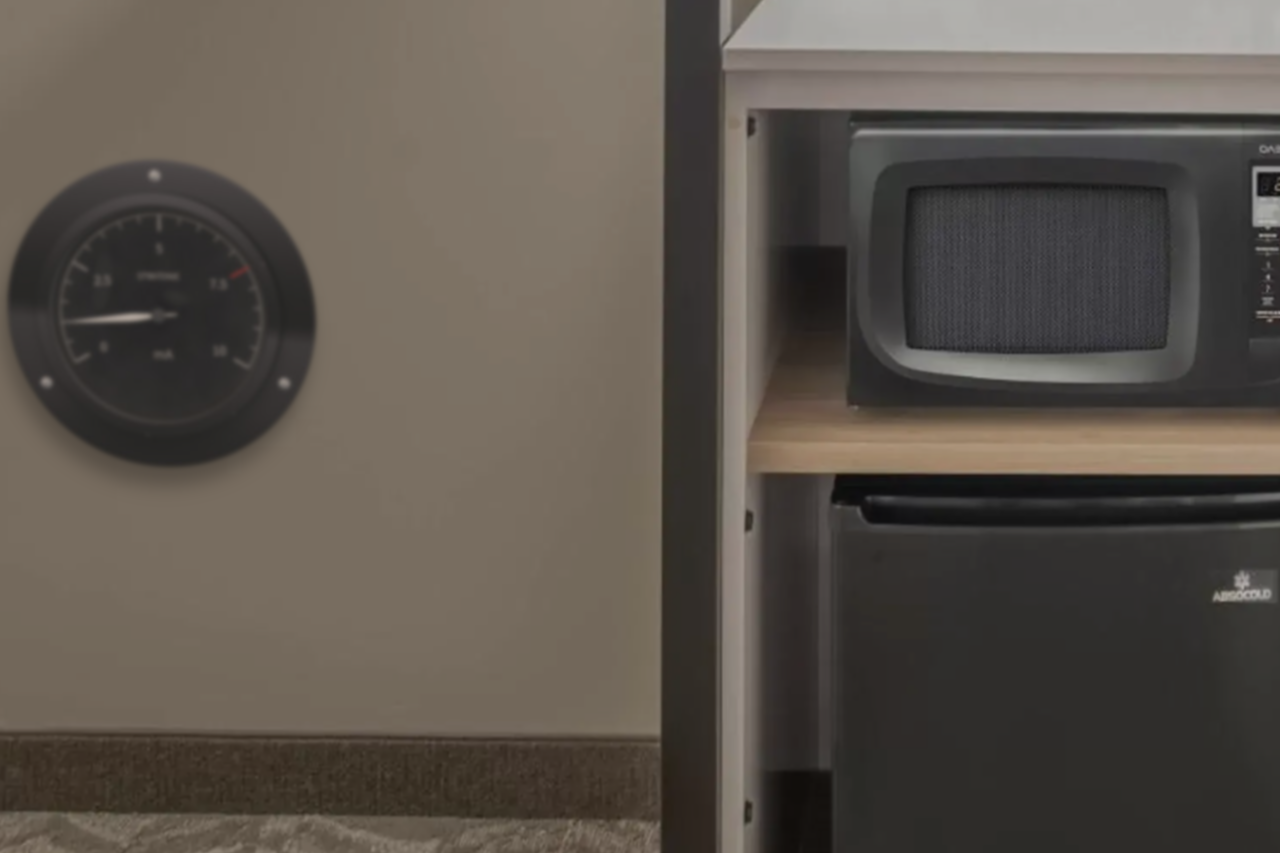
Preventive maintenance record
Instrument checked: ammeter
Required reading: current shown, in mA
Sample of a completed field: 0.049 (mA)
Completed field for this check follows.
1 (mA)
